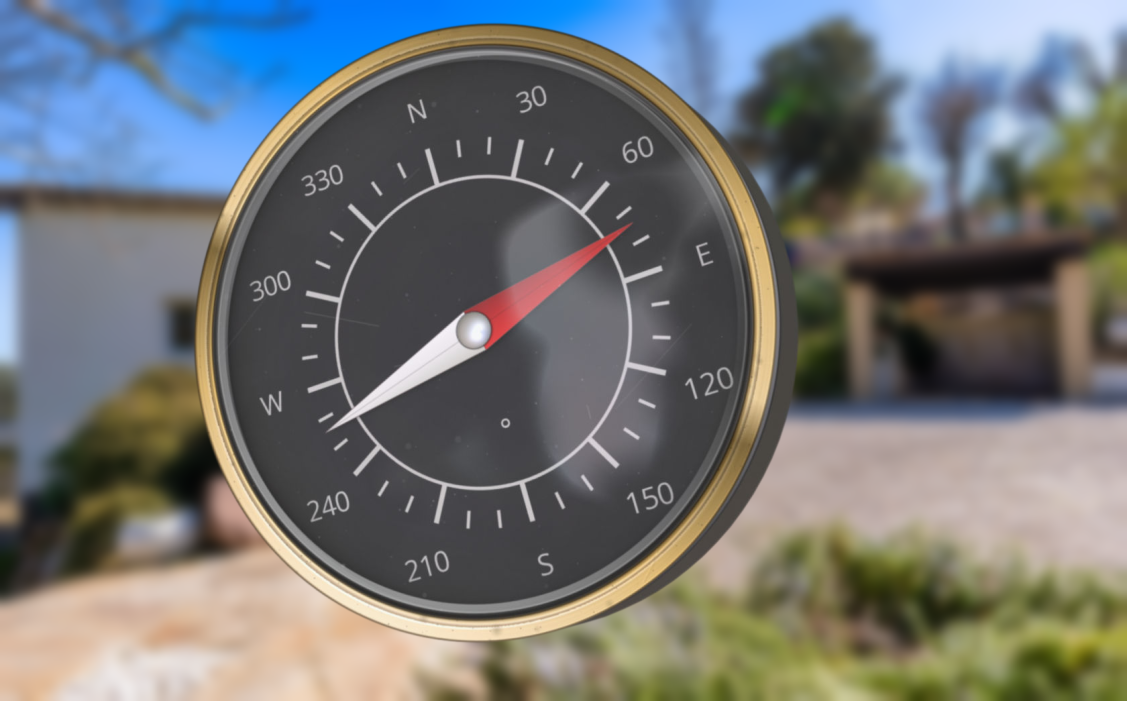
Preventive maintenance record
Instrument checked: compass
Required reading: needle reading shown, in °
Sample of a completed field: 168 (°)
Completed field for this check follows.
75 (°)
